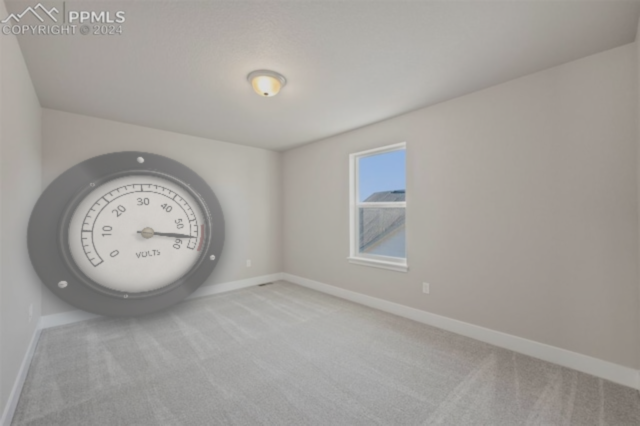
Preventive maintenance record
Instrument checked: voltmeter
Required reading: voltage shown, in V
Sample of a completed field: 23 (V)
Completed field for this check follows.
56 (V)
